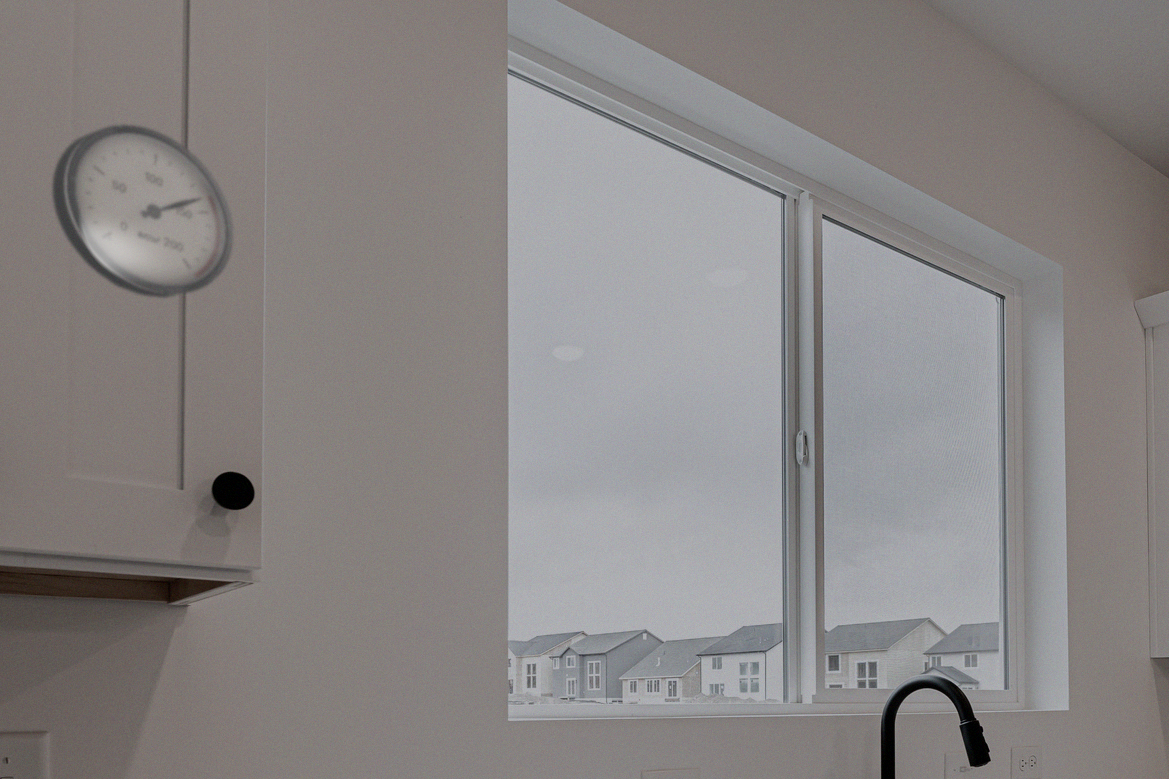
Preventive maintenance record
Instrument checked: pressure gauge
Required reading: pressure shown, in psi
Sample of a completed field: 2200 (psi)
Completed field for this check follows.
140 (psi)
